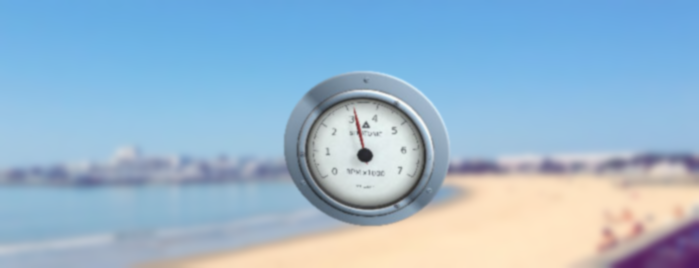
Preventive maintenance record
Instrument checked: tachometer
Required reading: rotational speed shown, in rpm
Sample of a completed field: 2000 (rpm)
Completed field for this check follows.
3250 (rpm)
